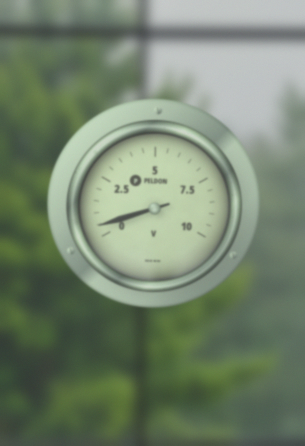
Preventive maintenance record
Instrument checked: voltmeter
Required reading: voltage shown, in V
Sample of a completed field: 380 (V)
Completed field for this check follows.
0.5 (V)
